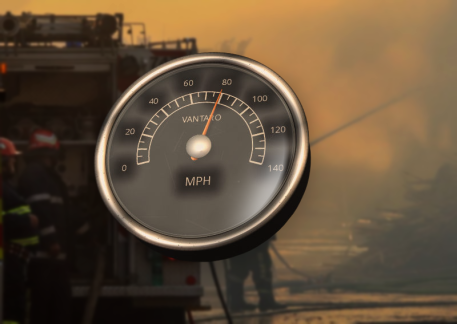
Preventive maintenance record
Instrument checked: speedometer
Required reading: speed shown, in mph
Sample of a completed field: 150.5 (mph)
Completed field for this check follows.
80 (mph)
